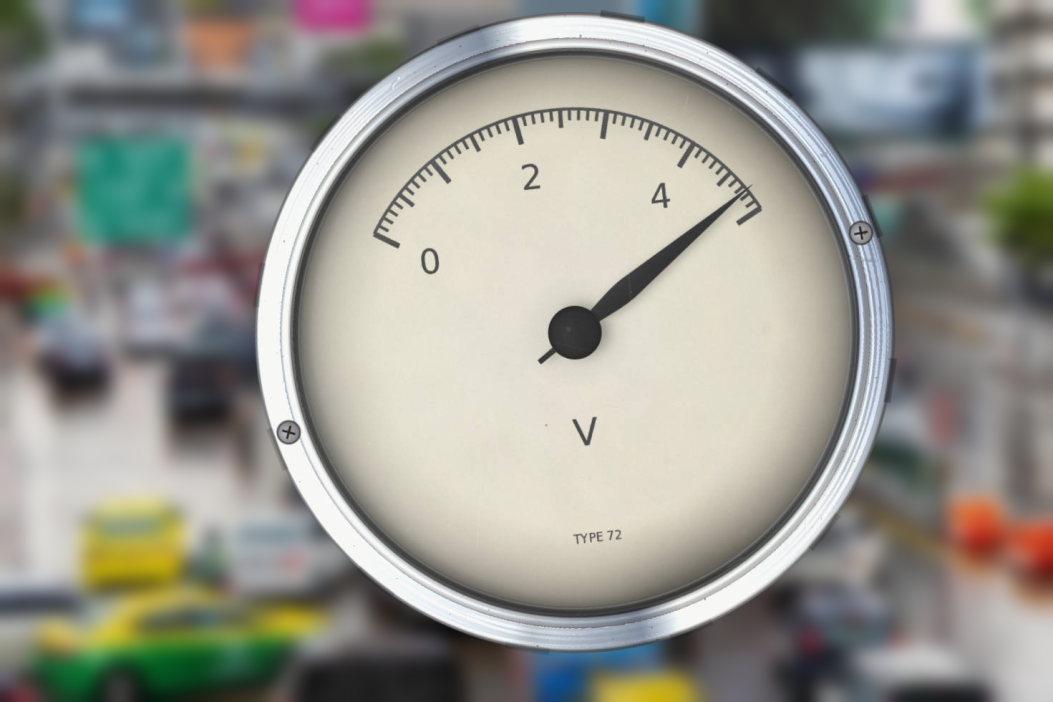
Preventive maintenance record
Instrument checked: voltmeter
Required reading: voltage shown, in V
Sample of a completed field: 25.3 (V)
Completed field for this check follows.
4.75 (V)
